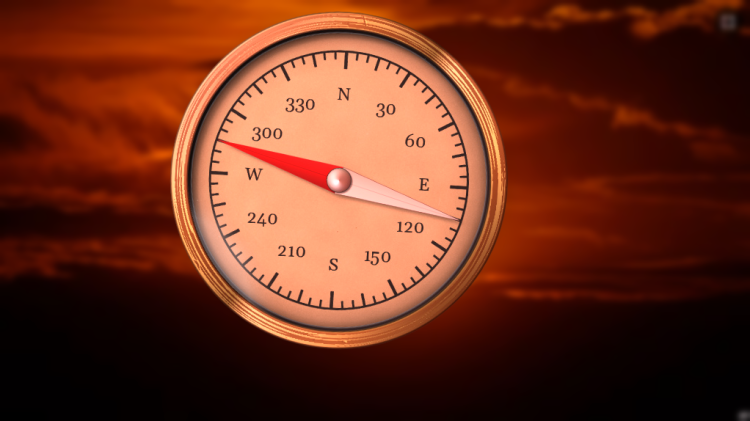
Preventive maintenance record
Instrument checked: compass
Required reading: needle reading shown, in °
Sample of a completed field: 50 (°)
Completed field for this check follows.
285 (°)
